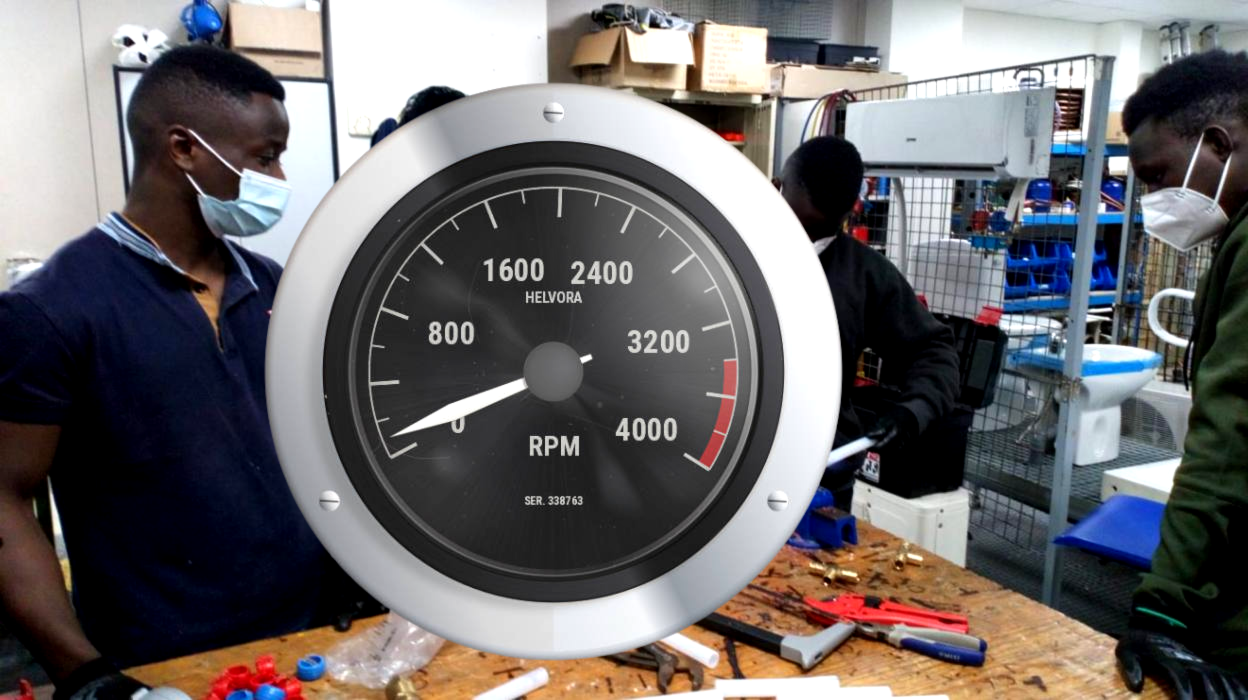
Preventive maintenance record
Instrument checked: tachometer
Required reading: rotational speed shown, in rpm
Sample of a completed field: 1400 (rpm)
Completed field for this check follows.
100 (rpm)
